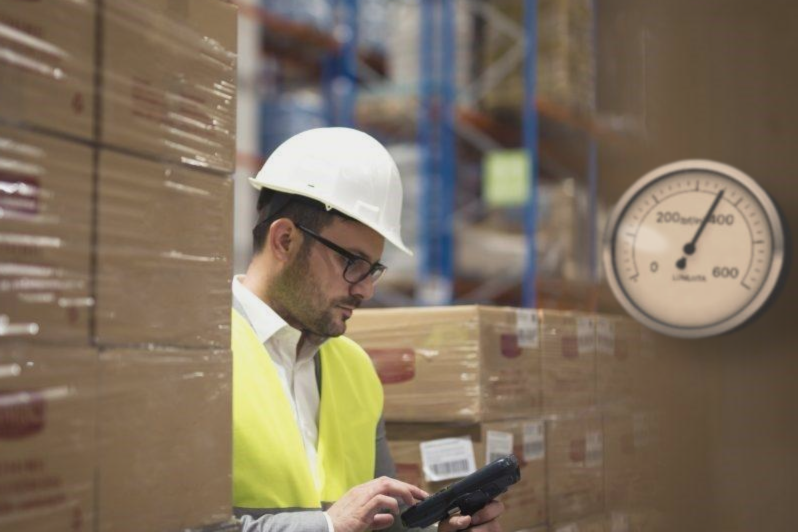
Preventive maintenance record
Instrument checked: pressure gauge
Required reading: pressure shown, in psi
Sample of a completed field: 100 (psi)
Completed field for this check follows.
360 (psi)
